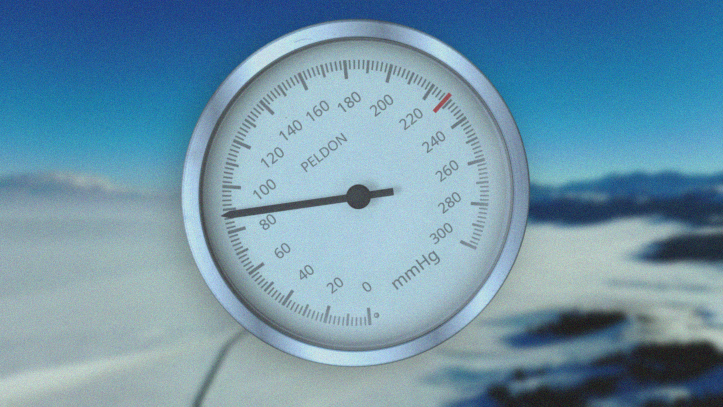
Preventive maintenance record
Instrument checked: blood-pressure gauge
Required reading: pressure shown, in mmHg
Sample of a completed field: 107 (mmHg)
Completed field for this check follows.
88 (mmHg)
